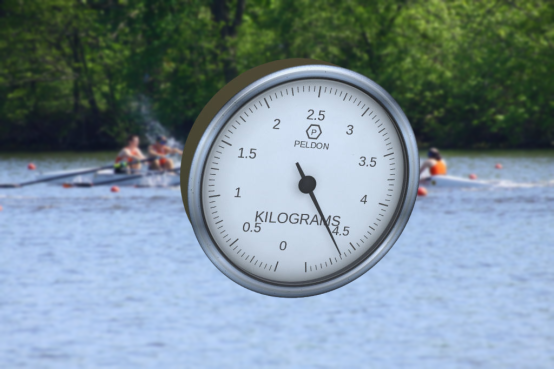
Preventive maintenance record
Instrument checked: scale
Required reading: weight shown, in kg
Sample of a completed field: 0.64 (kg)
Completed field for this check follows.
4.65 (kg)
